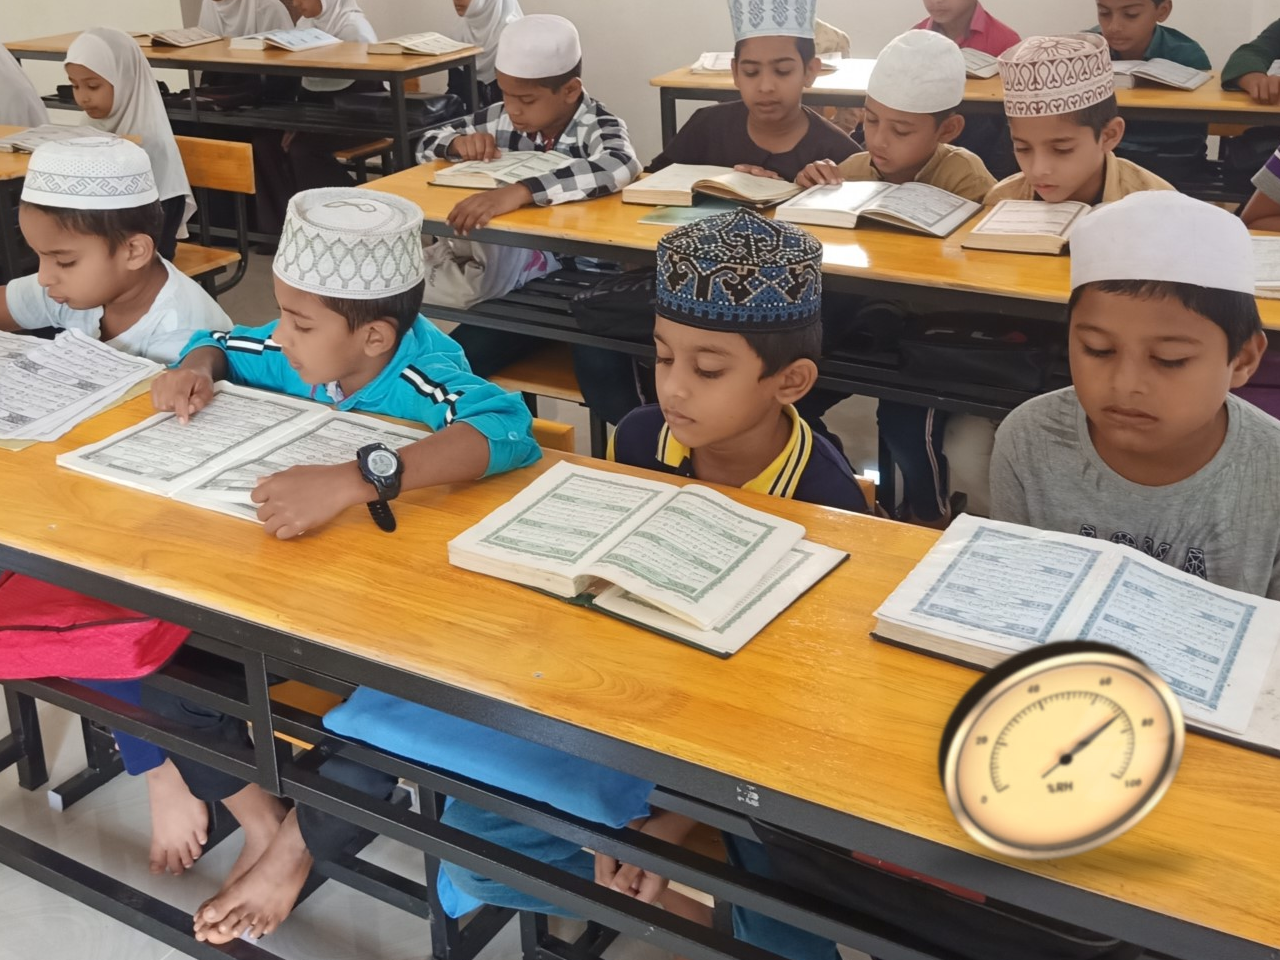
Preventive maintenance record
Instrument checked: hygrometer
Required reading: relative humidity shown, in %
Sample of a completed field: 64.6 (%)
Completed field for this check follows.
70 (%)
